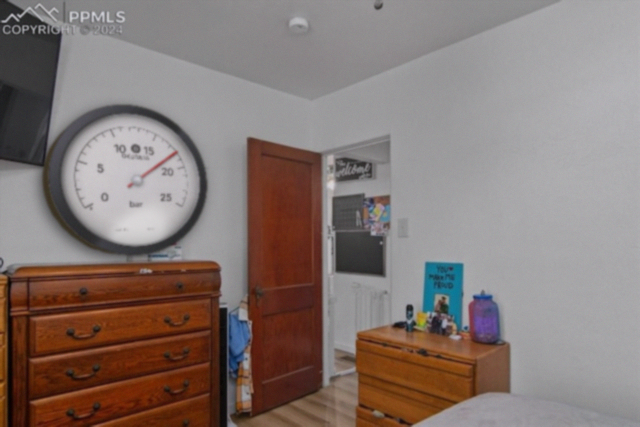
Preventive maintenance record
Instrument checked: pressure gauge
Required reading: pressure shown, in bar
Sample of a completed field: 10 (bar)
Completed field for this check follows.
18 (bar)
